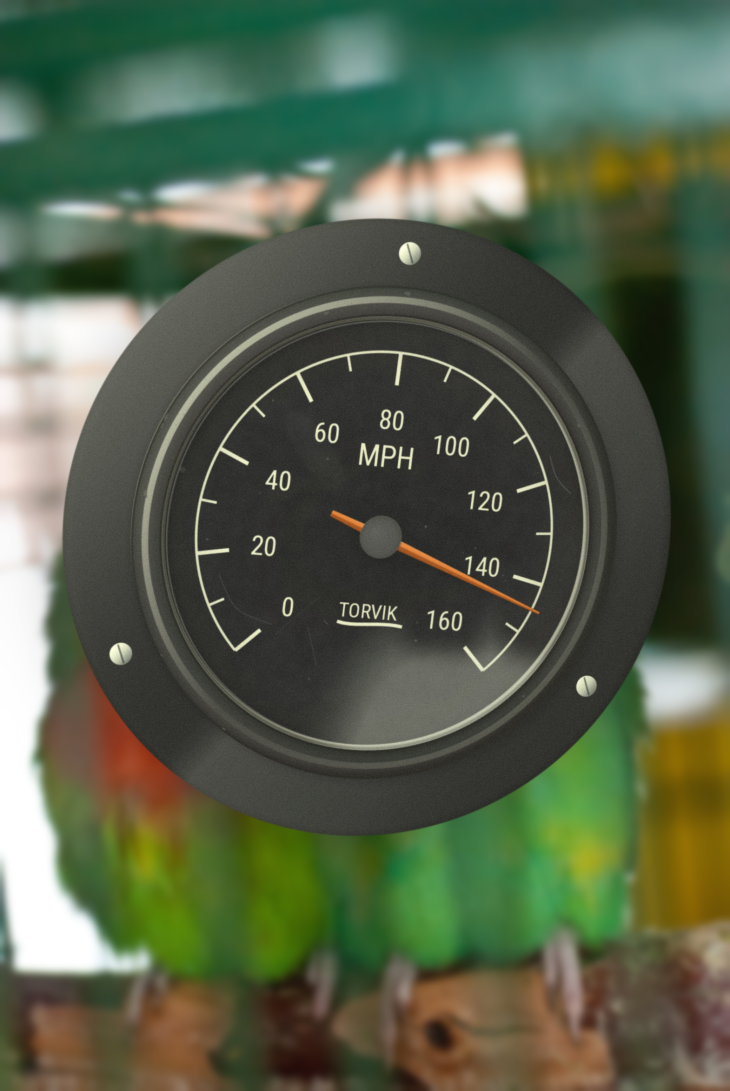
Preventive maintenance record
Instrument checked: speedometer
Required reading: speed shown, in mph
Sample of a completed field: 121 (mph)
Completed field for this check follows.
145 (mph)
